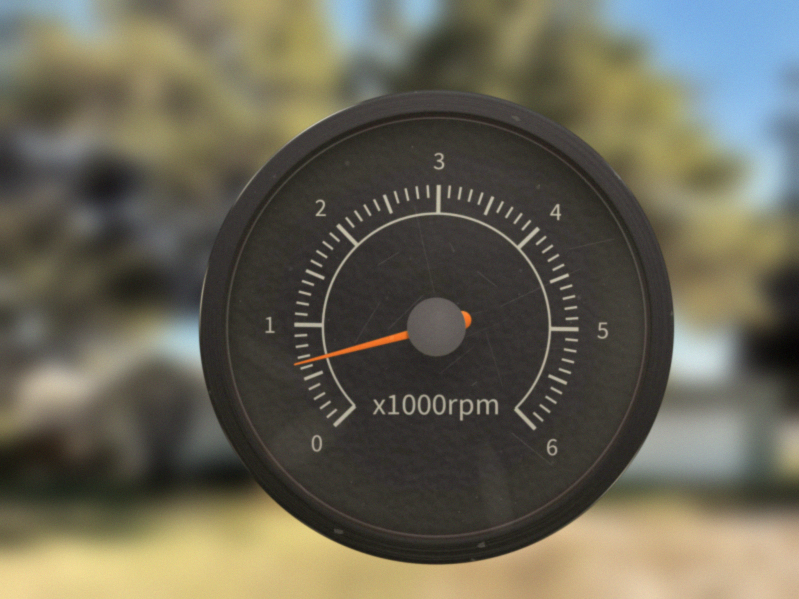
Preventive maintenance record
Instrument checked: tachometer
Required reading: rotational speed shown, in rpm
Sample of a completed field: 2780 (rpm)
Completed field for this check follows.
650 (rpm)
